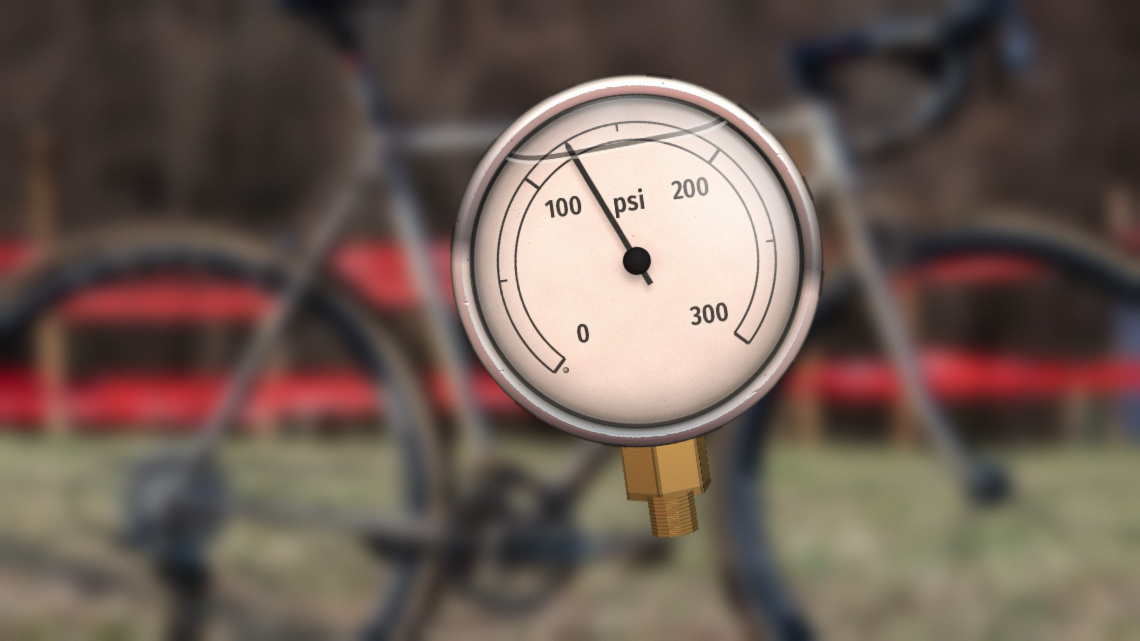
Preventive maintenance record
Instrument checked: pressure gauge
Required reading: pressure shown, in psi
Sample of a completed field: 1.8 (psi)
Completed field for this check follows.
125 (psi)
